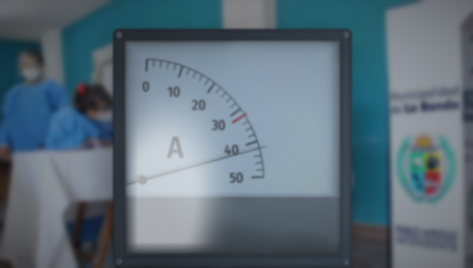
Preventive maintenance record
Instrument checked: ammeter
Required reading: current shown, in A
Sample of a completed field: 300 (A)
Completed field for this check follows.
42 (A)
